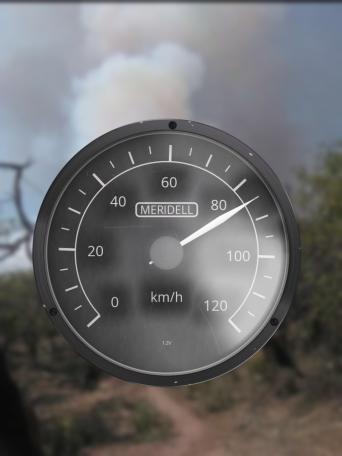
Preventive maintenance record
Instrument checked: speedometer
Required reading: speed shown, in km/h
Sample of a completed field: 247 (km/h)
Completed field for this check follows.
85 (km/h)
